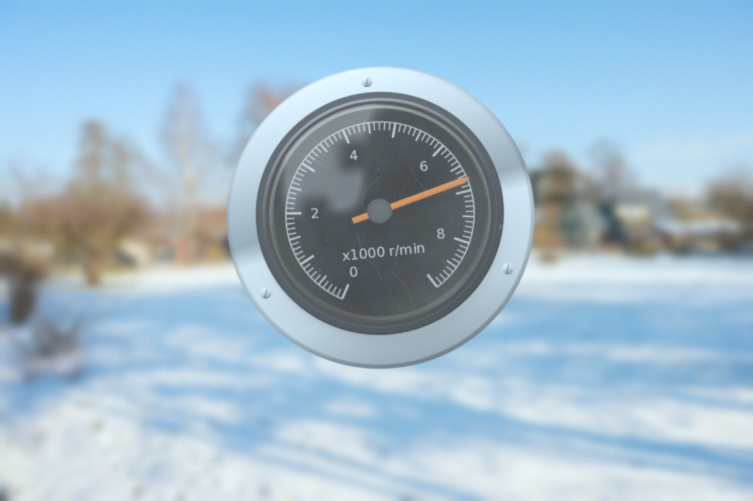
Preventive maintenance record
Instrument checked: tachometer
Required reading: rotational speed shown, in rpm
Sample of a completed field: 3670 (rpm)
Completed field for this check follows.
6800 (rpm)
